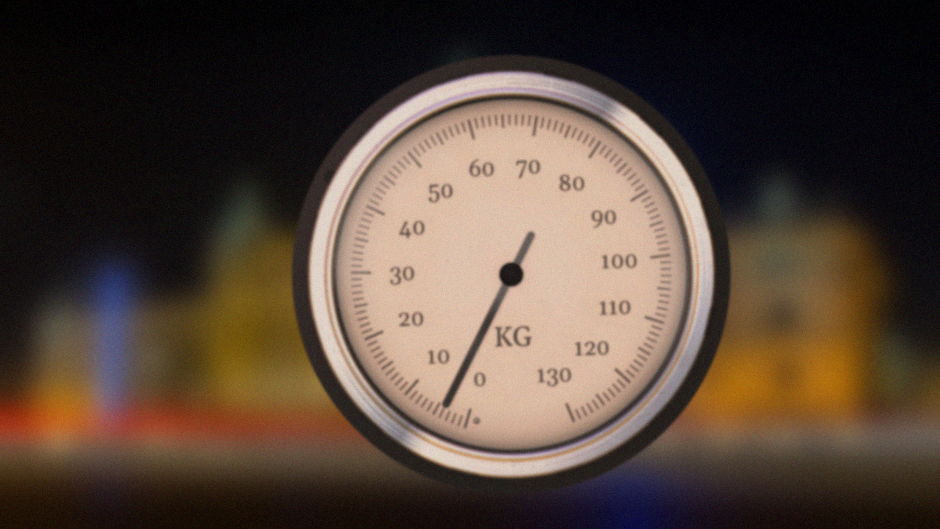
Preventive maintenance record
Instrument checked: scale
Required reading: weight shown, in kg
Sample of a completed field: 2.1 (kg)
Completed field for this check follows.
4 (kg)
